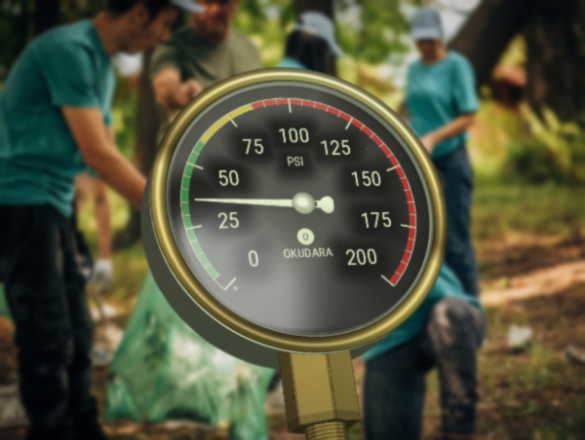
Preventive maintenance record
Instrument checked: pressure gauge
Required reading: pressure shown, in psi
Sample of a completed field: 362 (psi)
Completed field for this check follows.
35 (psi)
